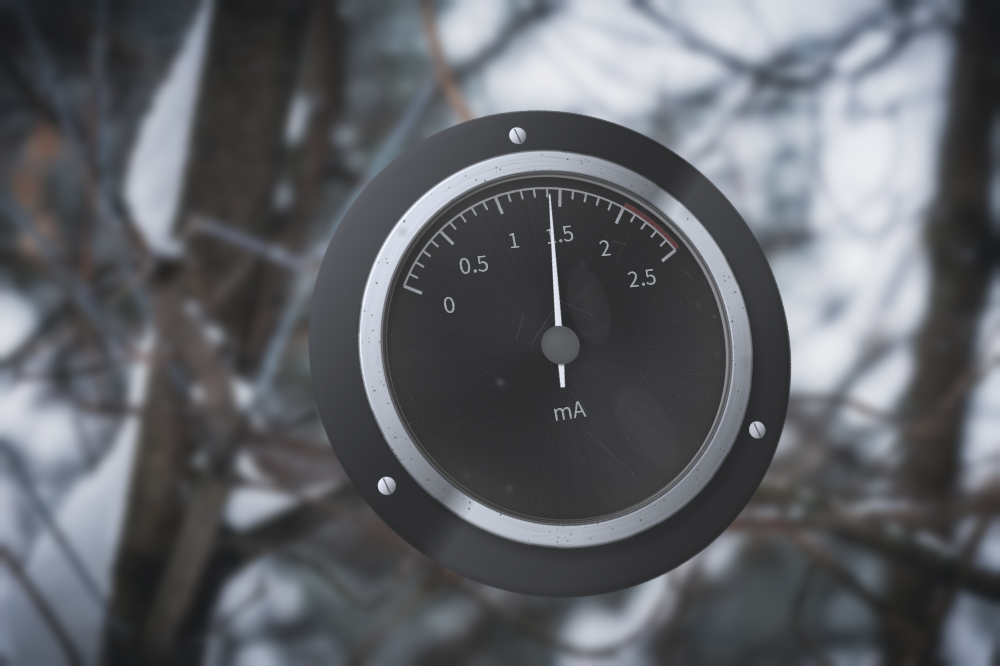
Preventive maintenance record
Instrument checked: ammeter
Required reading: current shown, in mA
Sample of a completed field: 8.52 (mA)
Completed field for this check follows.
1.4 (mA)
